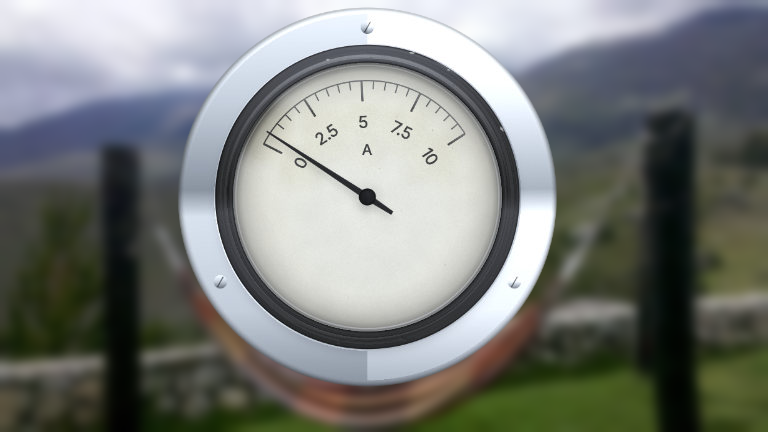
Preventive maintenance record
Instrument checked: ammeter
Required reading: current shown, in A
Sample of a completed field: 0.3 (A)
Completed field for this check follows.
0.5 (A)
